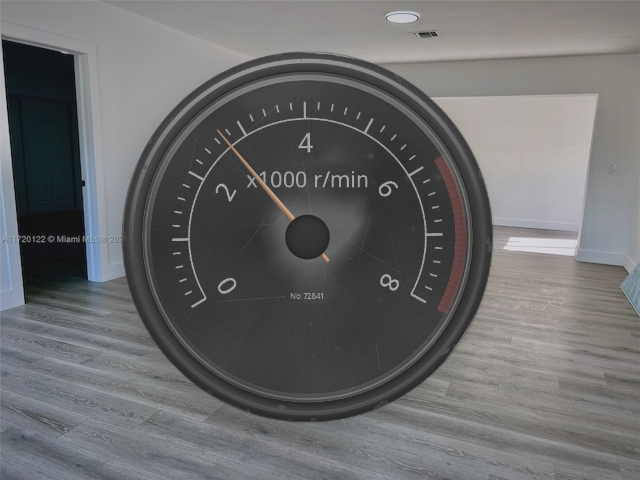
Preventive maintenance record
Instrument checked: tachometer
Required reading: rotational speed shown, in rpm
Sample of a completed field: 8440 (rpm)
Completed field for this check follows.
2700 (rpm)
